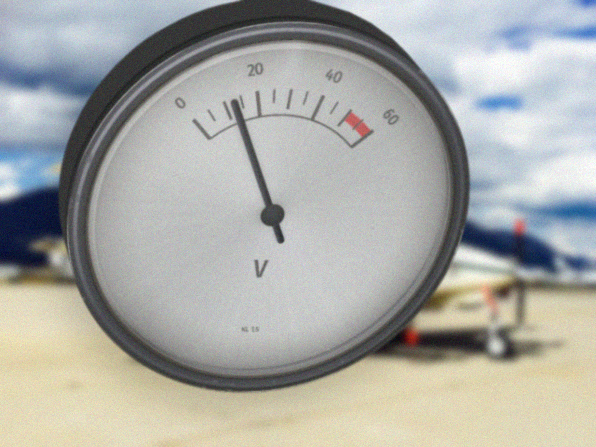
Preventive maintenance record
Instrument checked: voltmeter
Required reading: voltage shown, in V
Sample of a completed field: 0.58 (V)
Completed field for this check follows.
12.5 (V)
